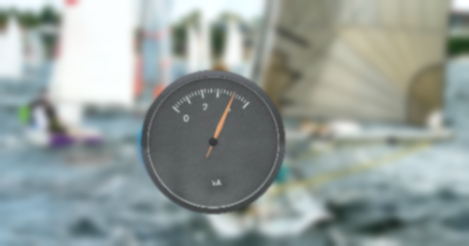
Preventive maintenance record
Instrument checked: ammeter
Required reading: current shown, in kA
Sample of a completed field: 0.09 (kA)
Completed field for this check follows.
4 (kA)
